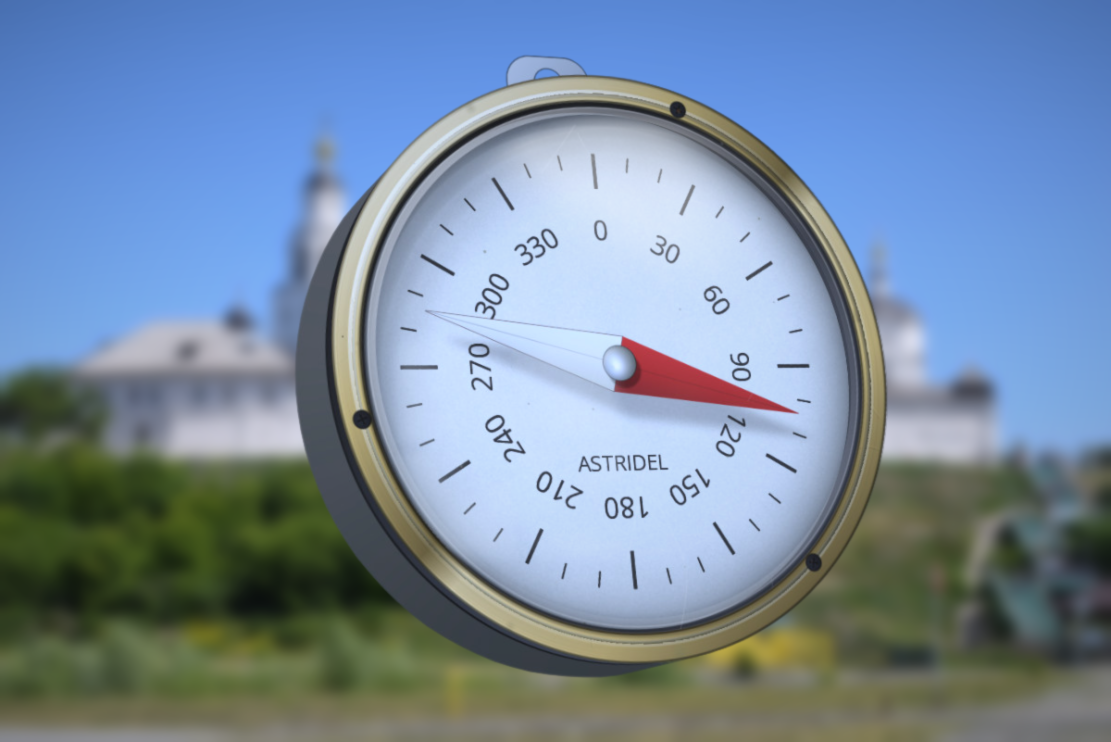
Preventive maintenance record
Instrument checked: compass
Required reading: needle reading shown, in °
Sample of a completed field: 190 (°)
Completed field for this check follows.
105 (°)
